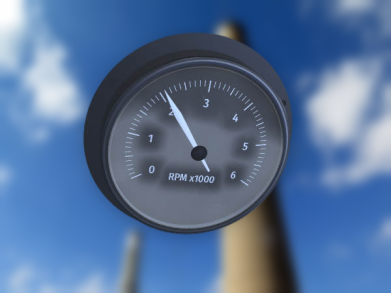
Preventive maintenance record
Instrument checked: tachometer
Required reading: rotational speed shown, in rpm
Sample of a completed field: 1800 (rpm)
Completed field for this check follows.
2100 (rpm)
